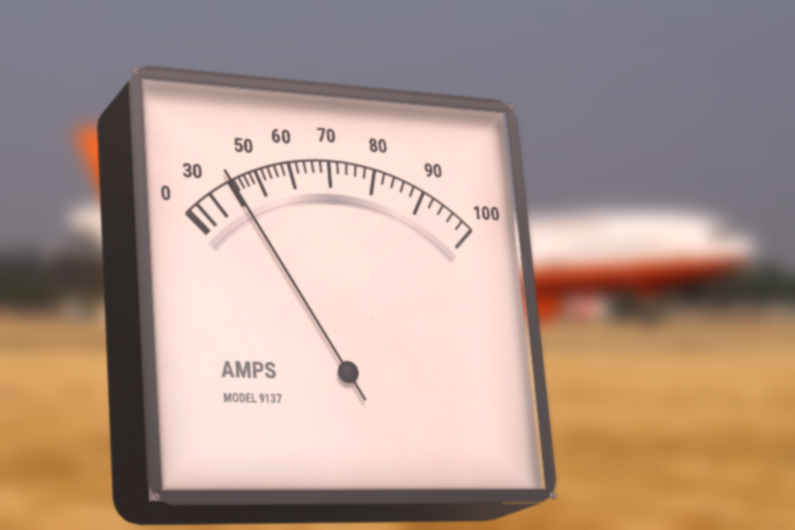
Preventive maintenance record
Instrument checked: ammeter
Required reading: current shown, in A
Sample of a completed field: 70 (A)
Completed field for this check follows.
40 (A)
